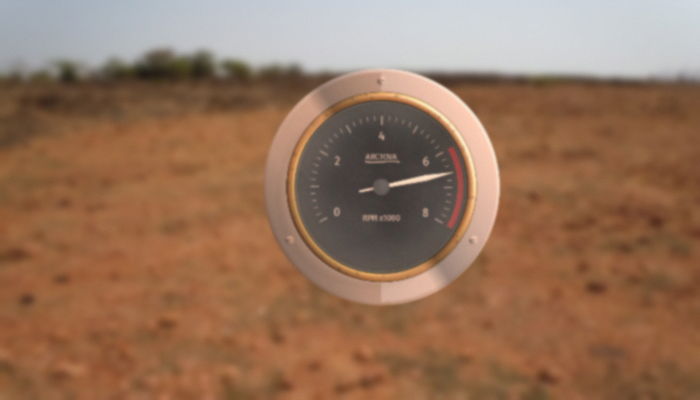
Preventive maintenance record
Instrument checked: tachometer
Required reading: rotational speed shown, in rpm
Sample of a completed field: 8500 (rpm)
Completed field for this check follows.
6600 (rpm)
